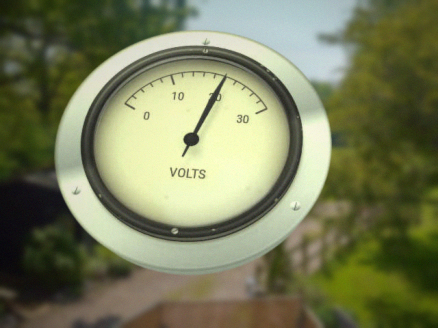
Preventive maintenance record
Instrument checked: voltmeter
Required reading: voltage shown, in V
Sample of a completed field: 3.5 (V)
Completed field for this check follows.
20 (V)
